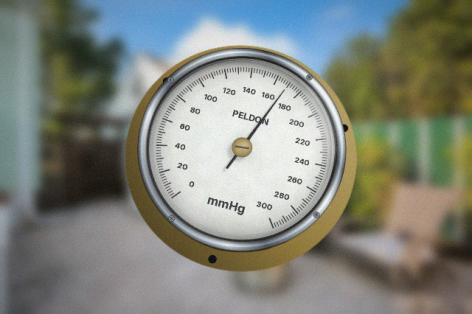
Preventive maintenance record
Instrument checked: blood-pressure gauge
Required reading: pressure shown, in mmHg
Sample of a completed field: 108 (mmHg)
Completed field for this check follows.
170 (mmHg)
